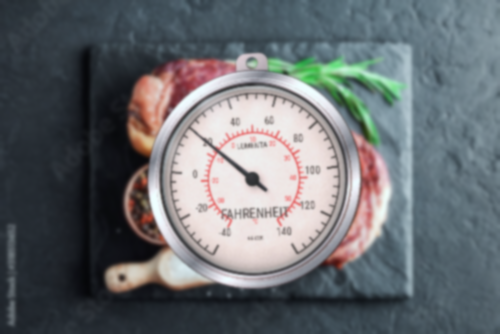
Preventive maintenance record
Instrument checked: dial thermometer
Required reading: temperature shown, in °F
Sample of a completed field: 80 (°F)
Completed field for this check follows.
20 (°F)
